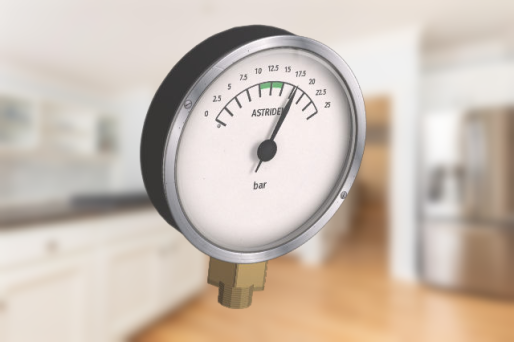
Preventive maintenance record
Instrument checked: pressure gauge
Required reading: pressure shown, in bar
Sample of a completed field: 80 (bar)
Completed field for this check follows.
17.5 (bar)
